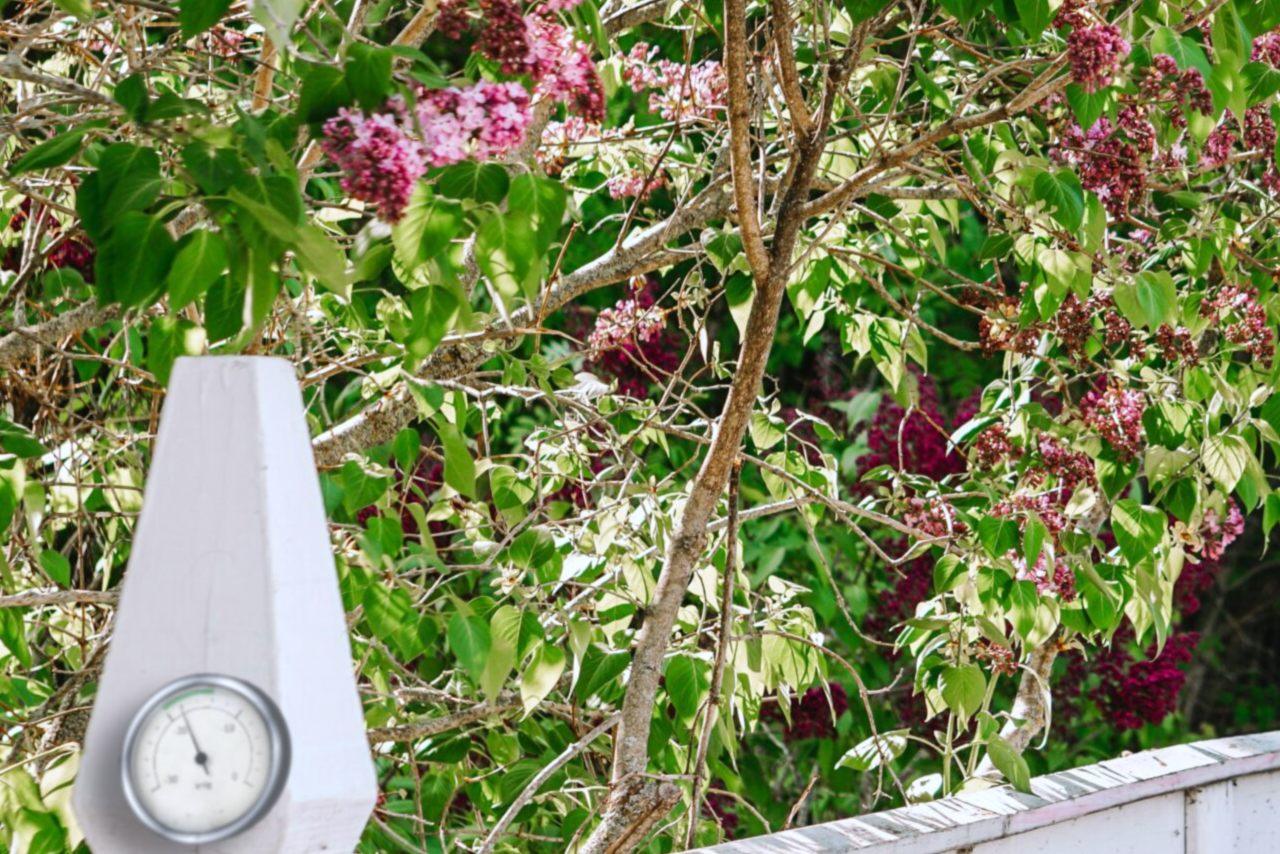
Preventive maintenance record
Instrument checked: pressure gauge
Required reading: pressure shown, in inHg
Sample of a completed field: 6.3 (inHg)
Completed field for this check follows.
-18 (inHg)
